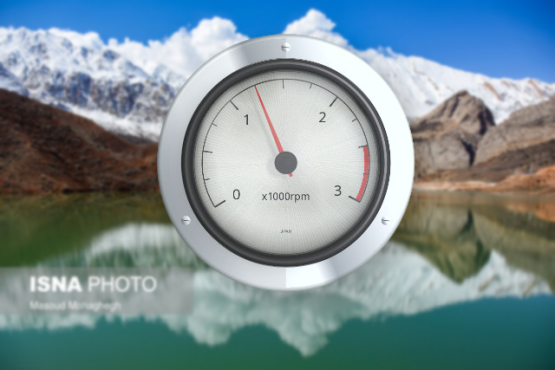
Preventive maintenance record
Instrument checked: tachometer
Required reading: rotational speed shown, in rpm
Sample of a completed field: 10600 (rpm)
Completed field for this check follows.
1250 (rpm)
